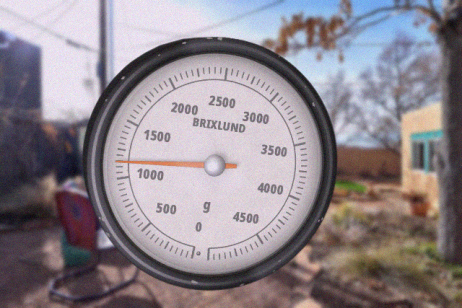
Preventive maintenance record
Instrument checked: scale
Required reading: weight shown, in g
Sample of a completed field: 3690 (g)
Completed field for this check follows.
1150 (g)
